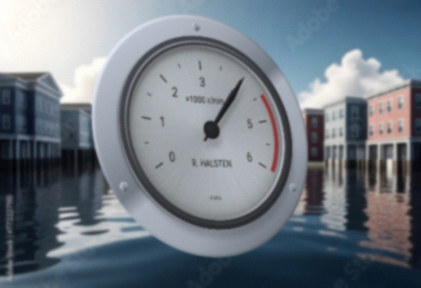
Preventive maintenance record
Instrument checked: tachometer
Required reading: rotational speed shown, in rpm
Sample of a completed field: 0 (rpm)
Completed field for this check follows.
4000 (rpm)
